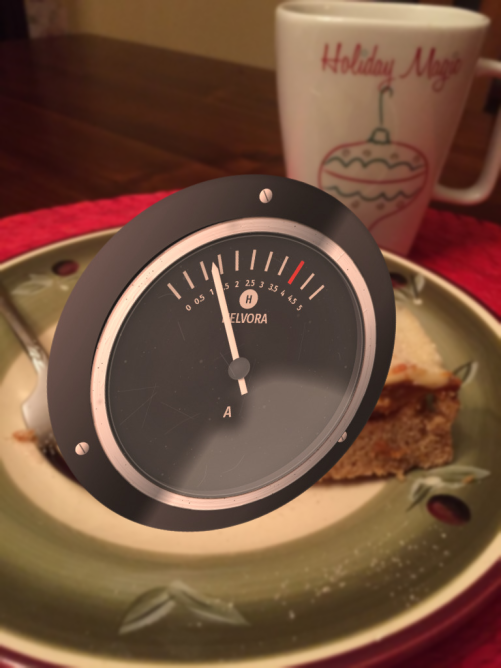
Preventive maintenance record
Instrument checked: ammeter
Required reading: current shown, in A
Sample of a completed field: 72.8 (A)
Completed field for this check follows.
1.25 (A)
